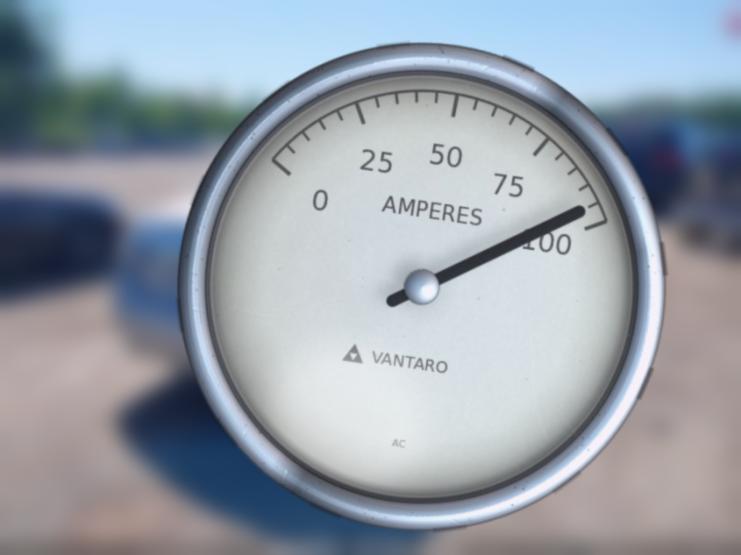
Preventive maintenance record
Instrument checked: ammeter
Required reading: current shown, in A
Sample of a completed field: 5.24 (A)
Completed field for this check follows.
95 (A)
